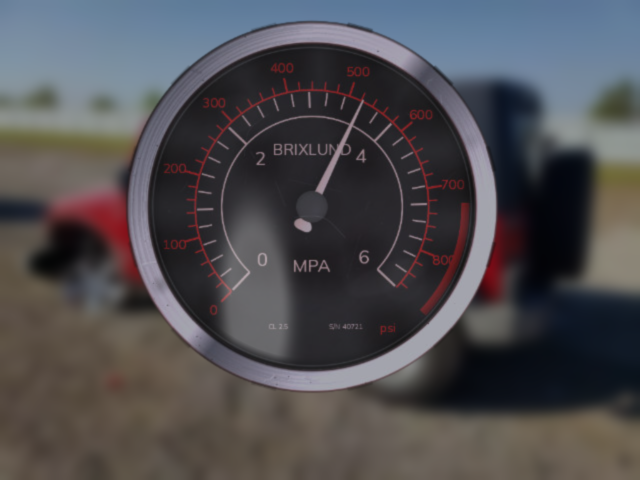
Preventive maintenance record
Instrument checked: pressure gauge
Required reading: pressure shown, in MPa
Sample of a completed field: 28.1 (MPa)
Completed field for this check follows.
3.6 (MPa)
